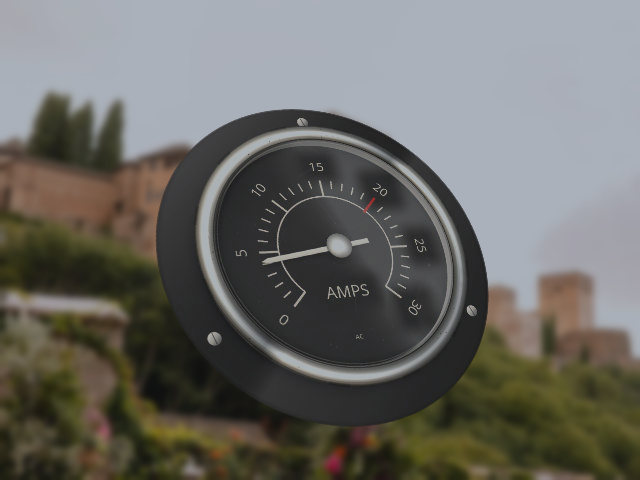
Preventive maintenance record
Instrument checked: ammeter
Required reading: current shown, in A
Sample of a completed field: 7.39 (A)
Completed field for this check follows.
4 (A)
